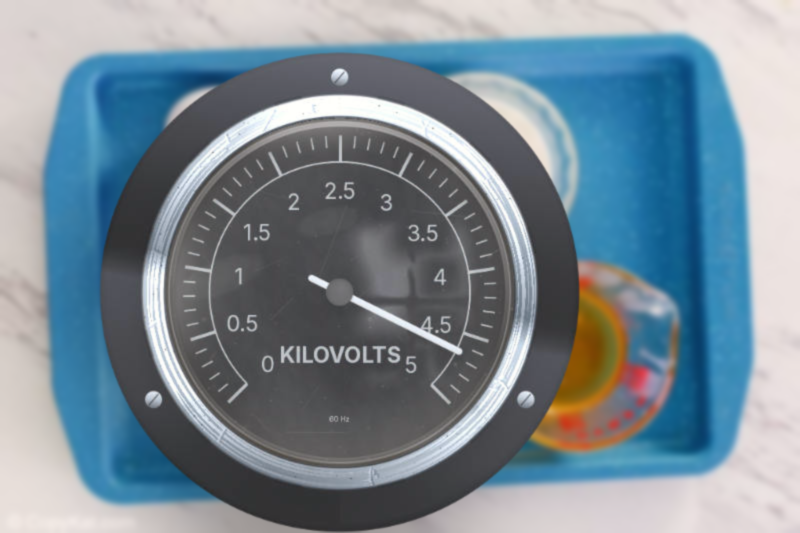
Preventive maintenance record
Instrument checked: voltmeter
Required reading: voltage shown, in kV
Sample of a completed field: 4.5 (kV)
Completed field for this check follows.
4.65 (kV)
